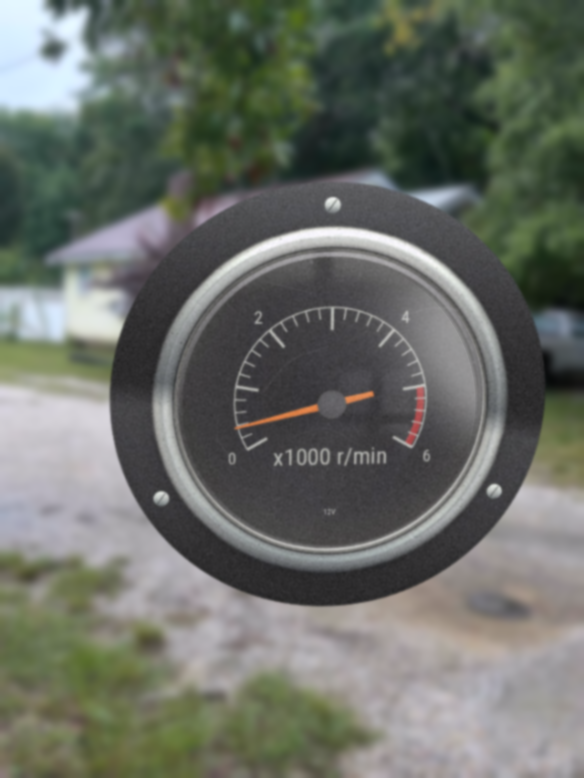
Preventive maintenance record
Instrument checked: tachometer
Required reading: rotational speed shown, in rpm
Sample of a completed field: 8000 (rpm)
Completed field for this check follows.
400 (rpm)
